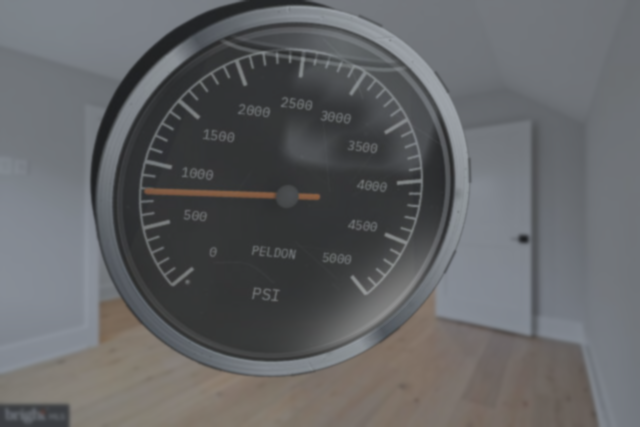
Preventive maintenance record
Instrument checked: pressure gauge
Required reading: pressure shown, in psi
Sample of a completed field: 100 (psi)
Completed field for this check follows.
800 (psi)
